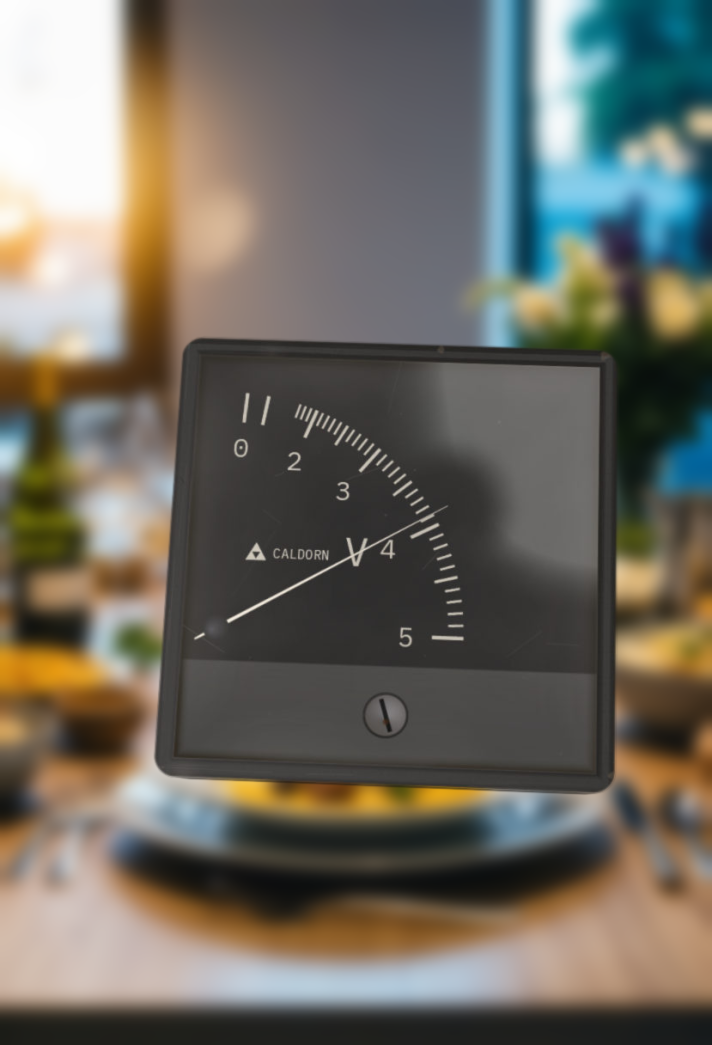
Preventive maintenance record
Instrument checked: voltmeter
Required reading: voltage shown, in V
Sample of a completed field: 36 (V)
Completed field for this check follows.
3.9 (V)
